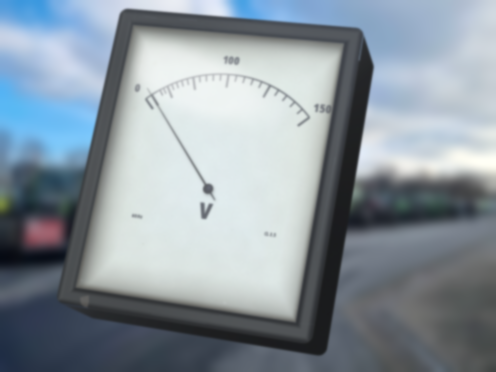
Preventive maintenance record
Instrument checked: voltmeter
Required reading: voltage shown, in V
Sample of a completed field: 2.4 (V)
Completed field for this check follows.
25 (V)
